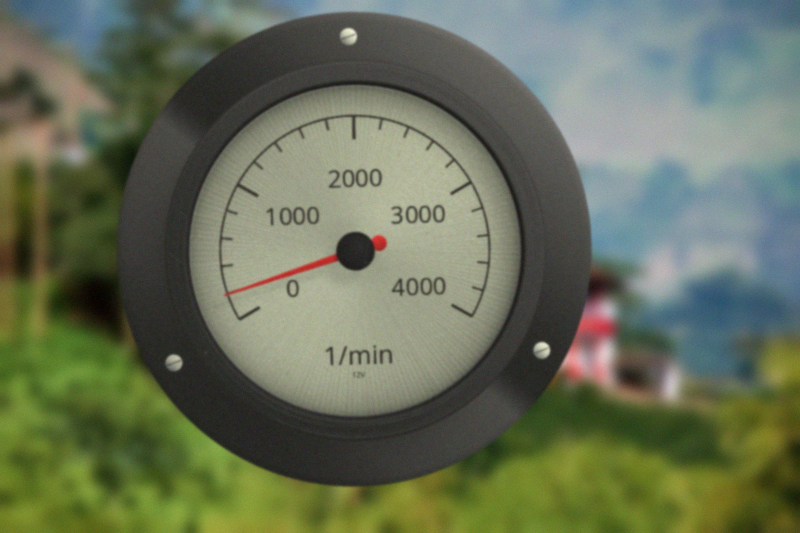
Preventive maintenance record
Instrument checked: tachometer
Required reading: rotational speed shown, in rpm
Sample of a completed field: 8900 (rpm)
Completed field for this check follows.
200 (rpm)
